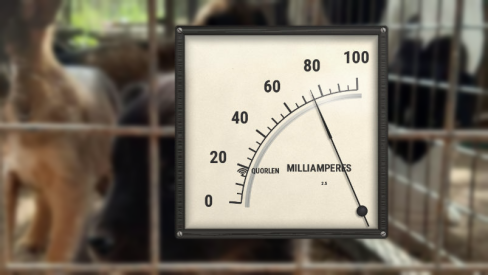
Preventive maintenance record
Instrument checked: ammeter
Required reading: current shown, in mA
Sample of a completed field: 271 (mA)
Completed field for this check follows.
75 (mA)
